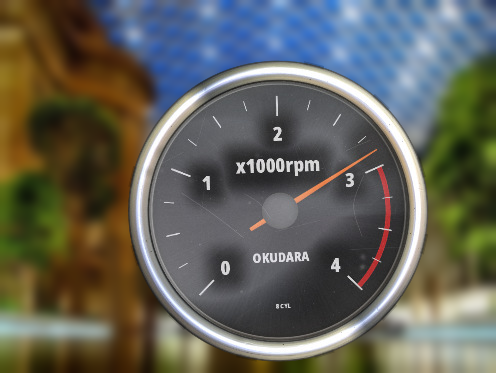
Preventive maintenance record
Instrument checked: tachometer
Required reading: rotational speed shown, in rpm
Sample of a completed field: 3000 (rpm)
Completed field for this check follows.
2875 (rpm)
